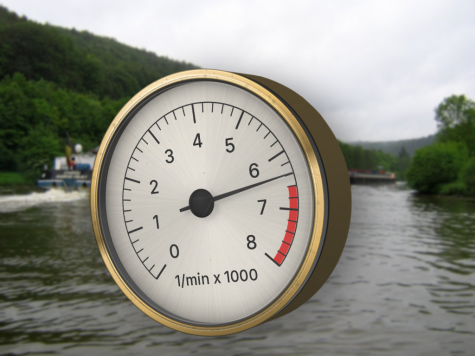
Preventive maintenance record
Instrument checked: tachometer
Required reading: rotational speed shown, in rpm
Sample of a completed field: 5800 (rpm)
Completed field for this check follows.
6400 (rpm)
